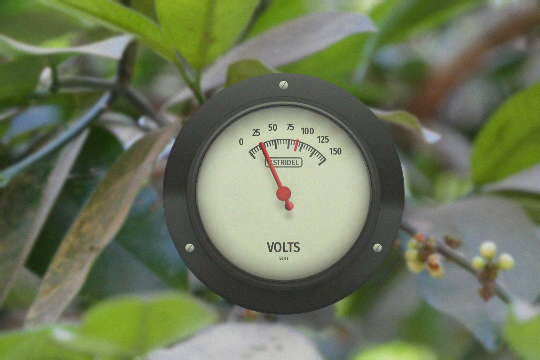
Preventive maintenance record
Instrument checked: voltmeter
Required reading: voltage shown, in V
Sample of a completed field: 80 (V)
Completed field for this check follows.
25 (V)
